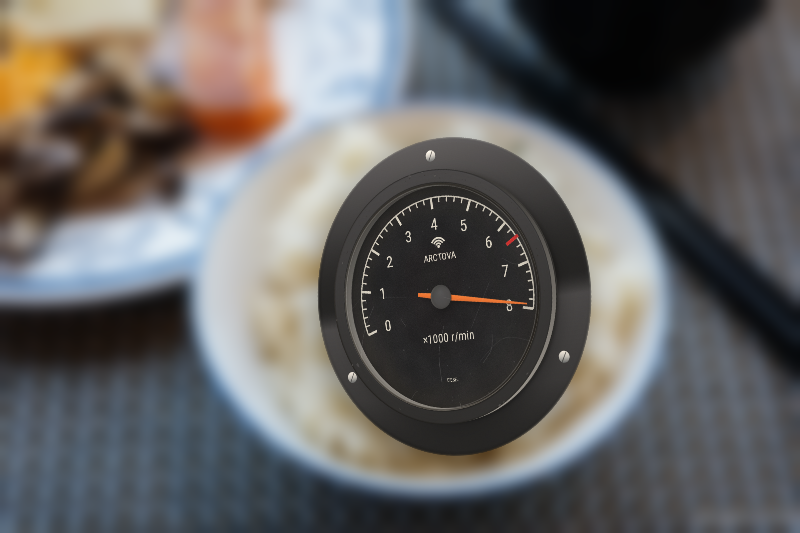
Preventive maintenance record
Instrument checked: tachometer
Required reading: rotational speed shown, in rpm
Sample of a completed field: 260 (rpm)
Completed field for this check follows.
7900 (rpm)
